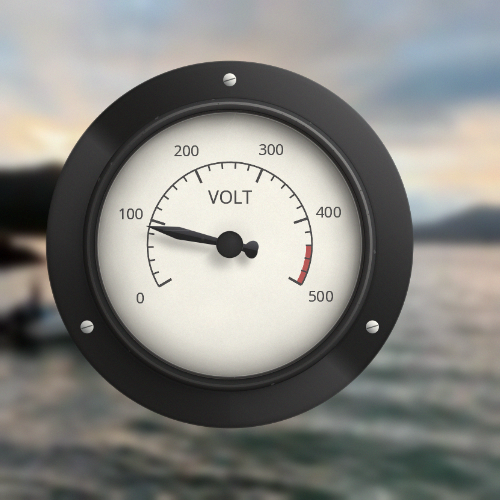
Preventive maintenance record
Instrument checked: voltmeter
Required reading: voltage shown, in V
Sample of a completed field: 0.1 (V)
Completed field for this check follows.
90 (V)
